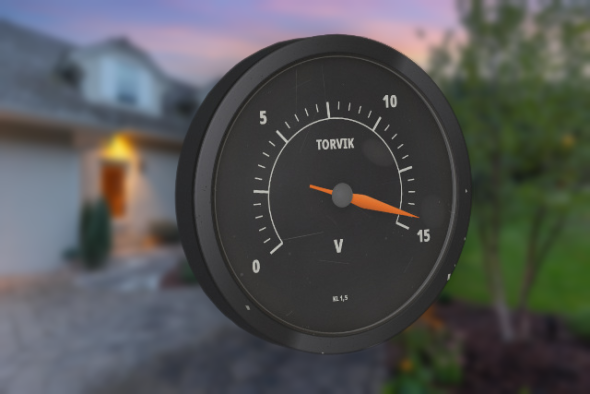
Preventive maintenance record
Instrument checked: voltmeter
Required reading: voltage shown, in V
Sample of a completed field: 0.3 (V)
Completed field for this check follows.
14.5 (V)
